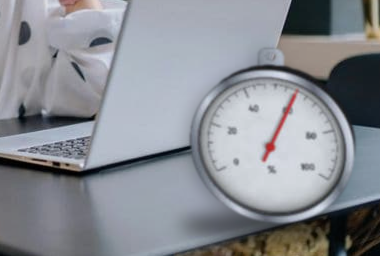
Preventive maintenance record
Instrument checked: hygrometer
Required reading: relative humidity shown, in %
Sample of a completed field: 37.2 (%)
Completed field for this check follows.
60 (%)
